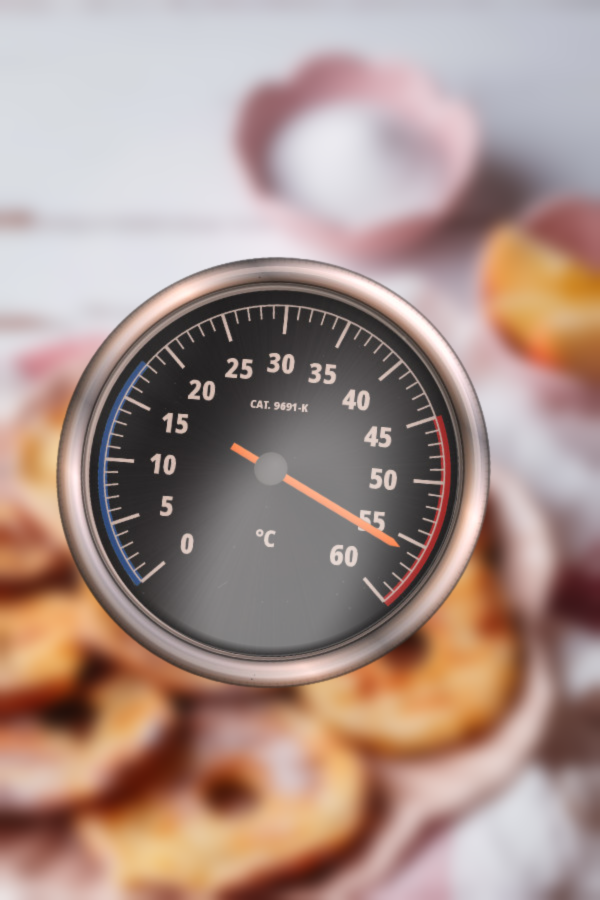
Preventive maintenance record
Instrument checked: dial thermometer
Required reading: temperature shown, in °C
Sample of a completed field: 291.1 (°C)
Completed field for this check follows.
56 (°C)
